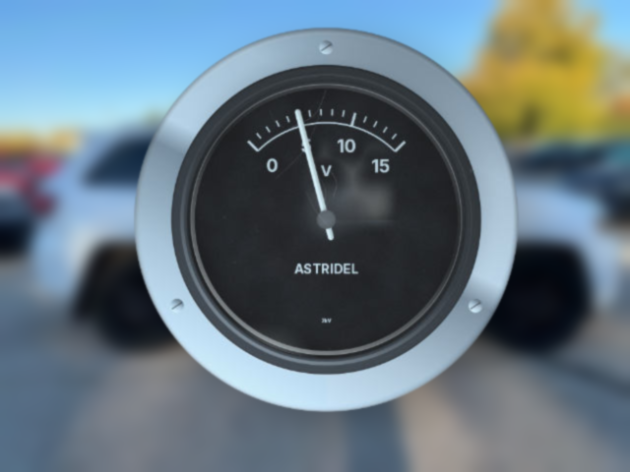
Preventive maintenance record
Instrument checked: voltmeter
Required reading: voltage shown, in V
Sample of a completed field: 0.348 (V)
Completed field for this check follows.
5 (V)
